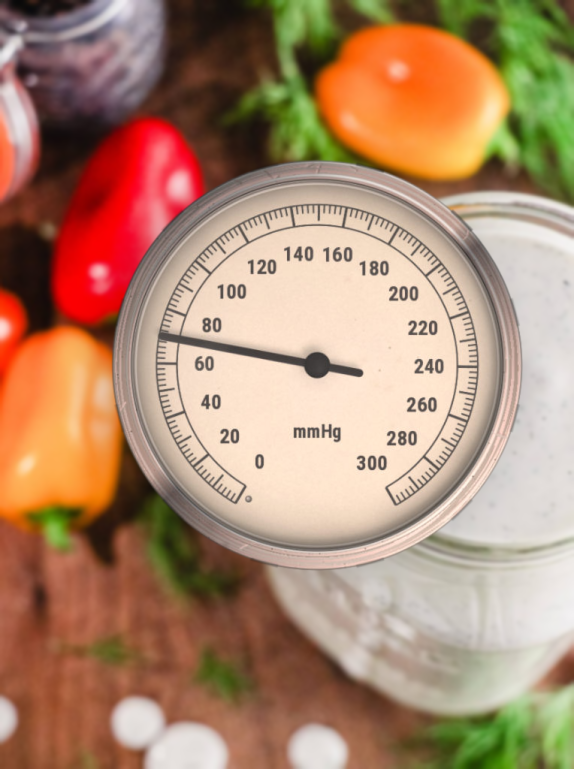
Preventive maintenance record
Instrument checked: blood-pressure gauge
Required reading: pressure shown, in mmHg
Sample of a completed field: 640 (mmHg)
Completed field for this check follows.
70 (mmHg)
